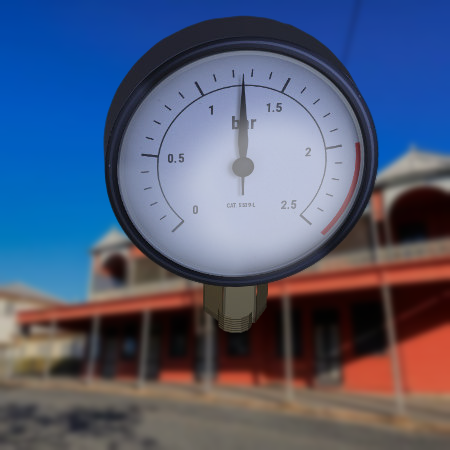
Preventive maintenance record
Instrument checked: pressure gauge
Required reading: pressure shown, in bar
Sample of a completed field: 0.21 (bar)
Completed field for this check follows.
1.25 (bar)
